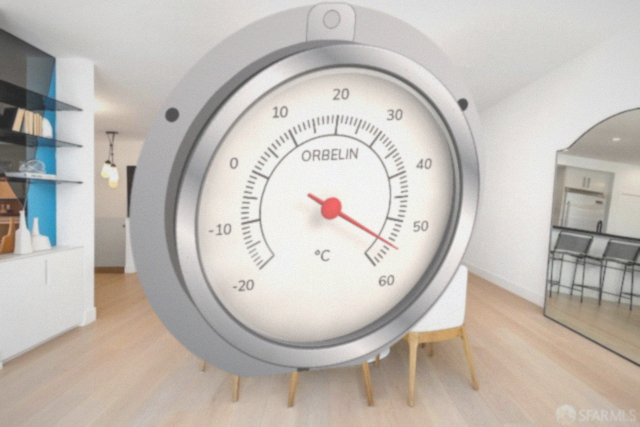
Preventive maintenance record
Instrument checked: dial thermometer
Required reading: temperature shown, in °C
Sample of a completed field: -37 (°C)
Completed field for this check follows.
55 (°C)
